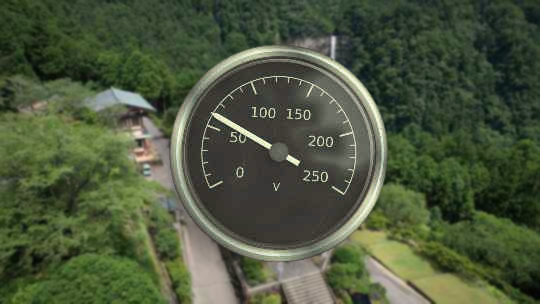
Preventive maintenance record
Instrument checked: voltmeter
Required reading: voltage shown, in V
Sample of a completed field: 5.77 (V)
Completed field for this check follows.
60 (V)
